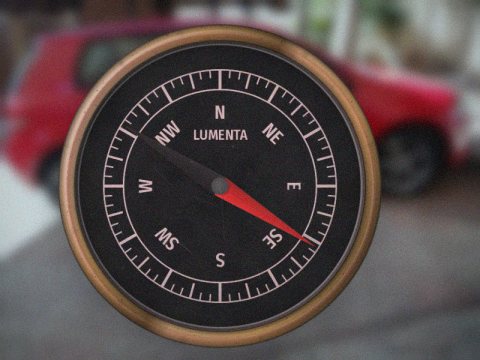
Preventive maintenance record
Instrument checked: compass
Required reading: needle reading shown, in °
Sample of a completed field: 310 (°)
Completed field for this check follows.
122.5 (°)
